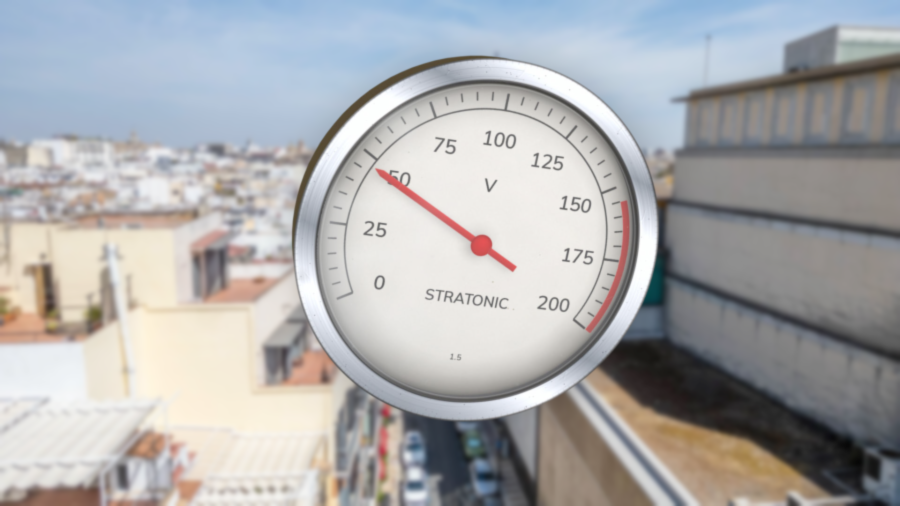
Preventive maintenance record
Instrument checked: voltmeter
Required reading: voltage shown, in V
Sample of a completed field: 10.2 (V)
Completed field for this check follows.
47.5 (V)
